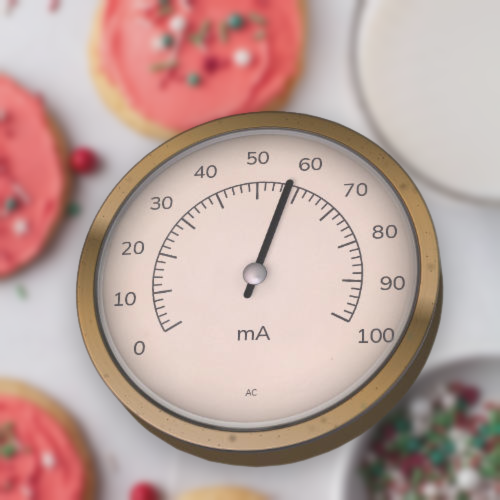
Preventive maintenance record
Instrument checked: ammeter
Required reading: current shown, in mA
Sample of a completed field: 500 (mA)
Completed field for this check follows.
58 (mA)
